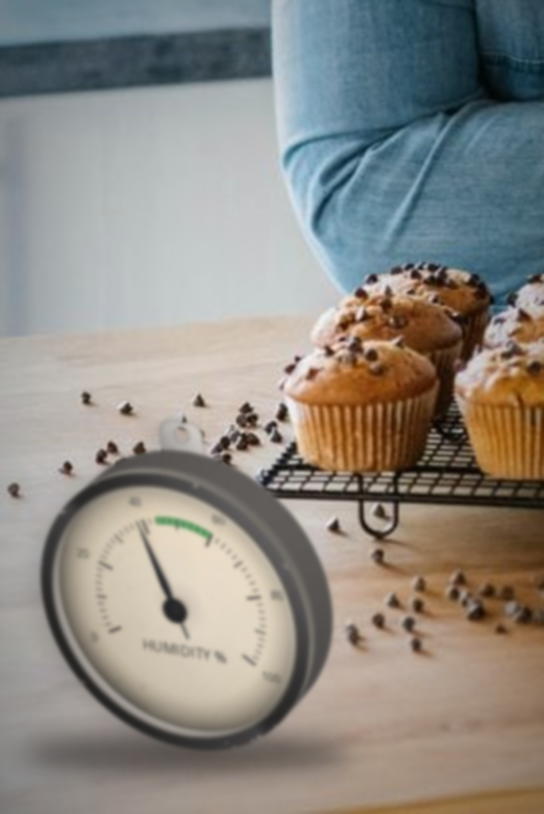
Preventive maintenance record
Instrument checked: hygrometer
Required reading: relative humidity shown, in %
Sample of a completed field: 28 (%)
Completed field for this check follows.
40 (%)
